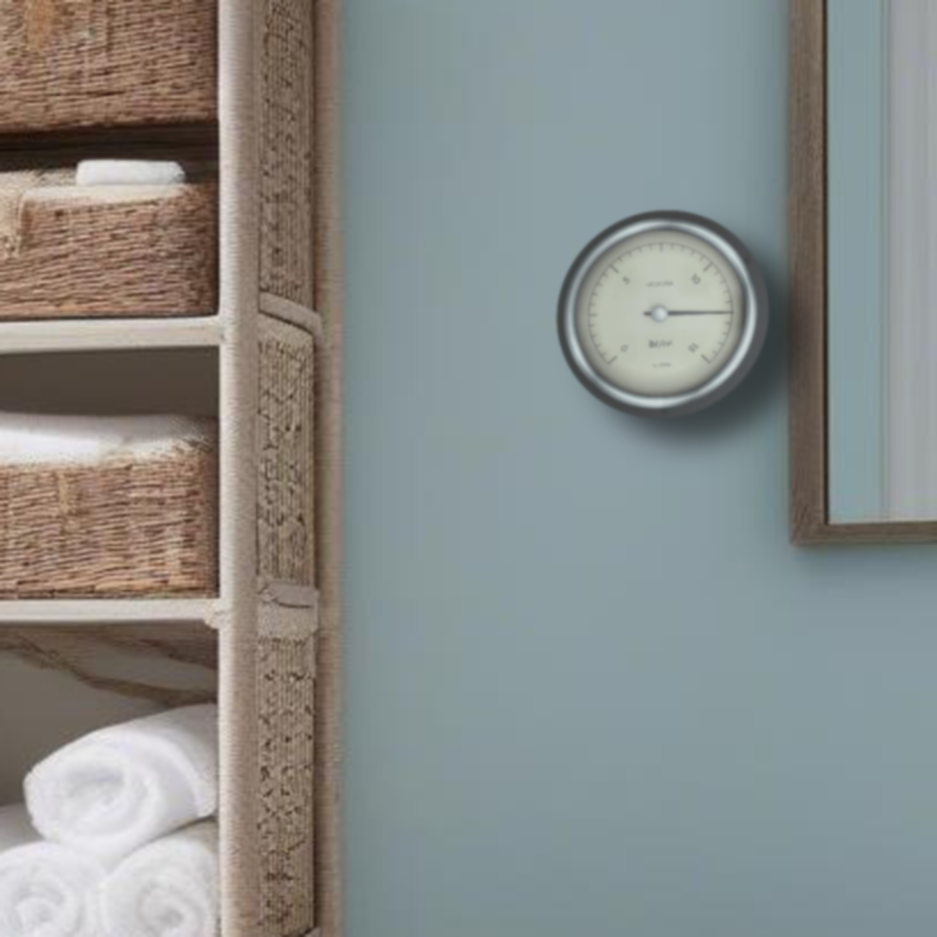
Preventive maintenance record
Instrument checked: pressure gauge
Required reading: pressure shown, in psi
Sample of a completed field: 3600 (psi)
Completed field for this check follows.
12.5 (psi)
